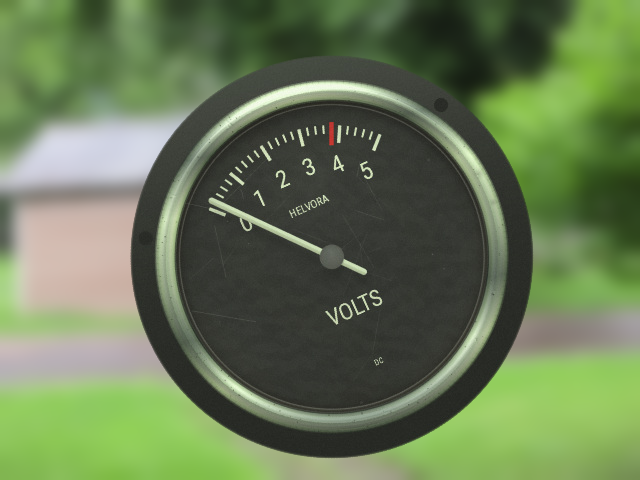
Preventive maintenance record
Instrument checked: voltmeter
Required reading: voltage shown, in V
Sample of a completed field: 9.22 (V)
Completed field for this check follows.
0.2 (V)
